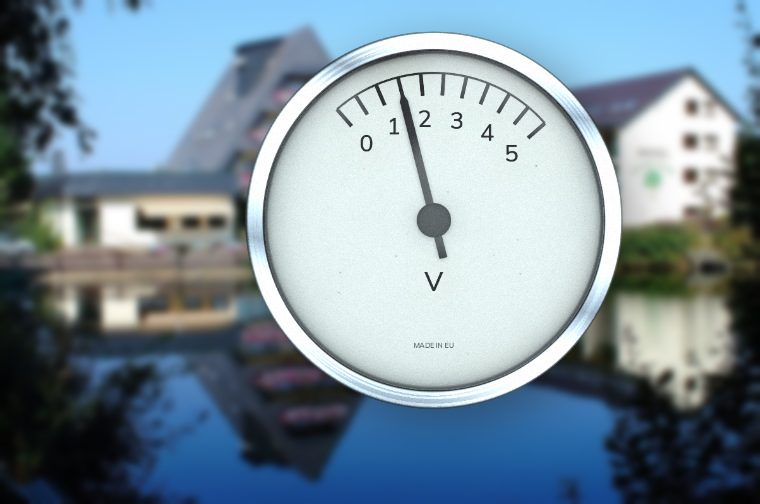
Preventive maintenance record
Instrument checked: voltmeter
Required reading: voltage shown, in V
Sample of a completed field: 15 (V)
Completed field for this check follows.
1.5 (V)
